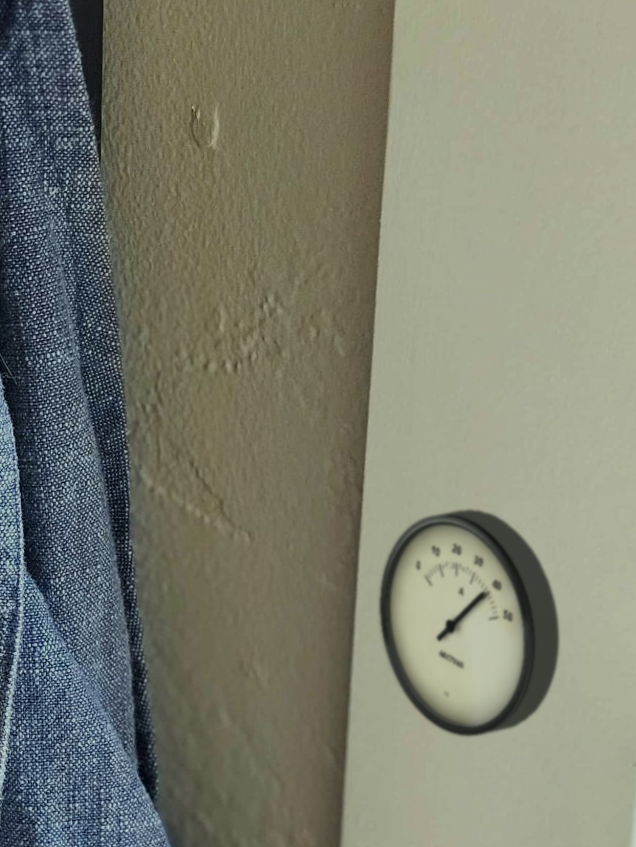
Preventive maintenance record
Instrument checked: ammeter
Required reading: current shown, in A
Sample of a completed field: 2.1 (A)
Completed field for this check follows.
40 (A)
